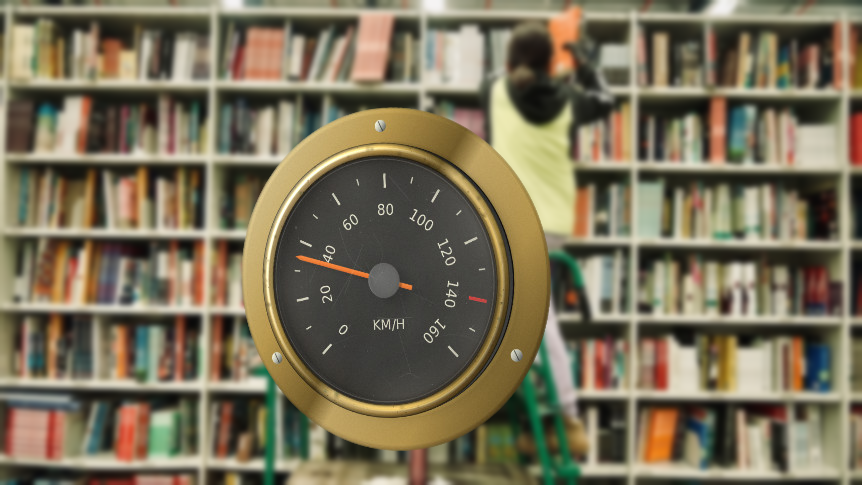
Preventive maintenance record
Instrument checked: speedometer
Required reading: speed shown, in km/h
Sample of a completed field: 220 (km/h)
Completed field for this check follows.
35 (km/h)
